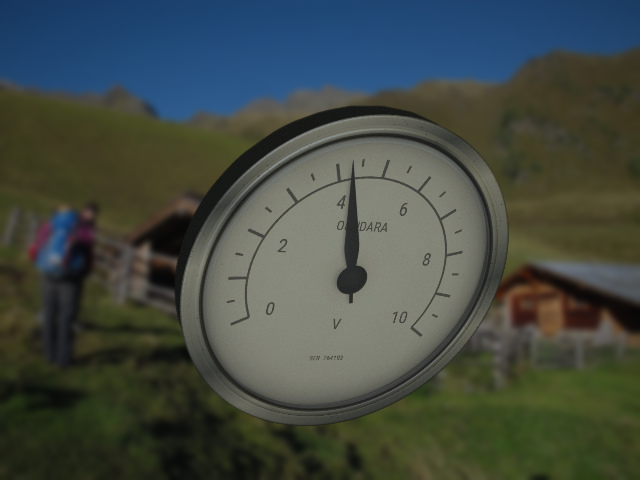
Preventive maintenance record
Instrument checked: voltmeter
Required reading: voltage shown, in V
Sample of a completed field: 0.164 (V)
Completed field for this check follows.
4.25 (V)
